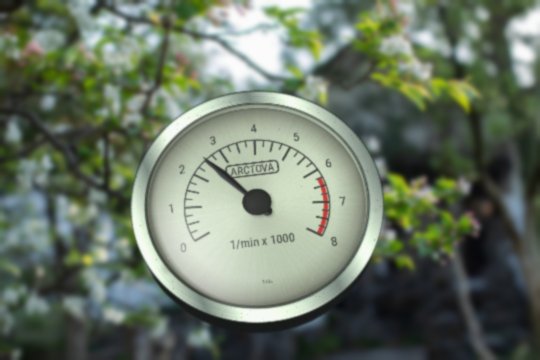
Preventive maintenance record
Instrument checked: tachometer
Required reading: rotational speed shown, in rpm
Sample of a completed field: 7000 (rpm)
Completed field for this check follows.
2500 (rpm)
